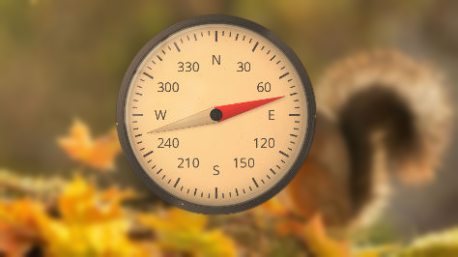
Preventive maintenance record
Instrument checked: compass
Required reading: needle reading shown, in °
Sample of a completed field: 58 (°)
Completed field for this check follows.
75 (°)
